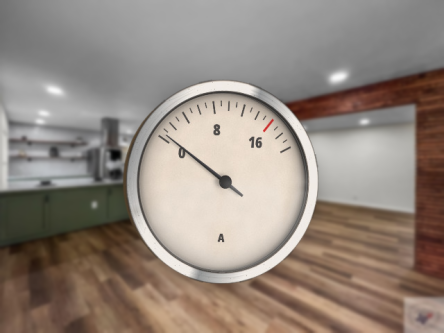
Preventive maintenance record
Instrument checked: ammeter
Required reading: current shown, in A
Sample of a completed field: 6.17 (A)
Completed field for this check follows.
0.5 (A)
